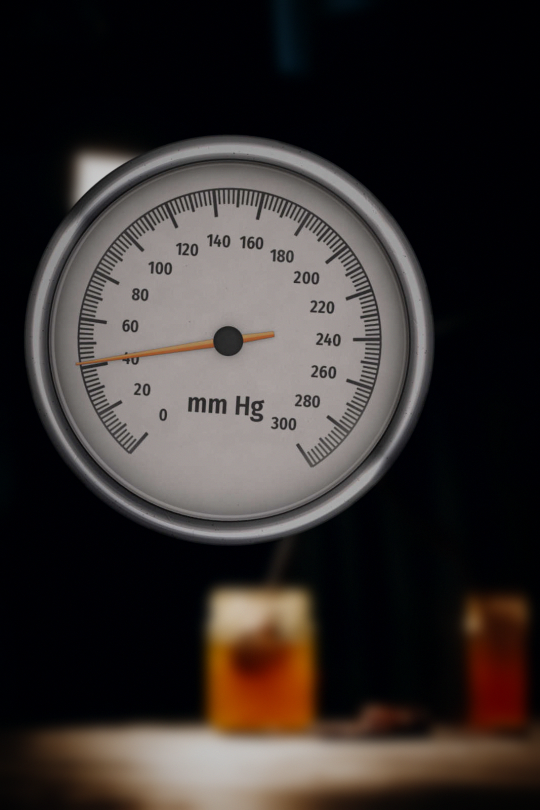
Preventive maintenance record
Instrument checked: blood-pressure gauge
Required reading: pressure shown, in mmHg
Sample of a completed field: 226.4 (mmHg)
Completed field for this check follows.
42 (mmHg)
